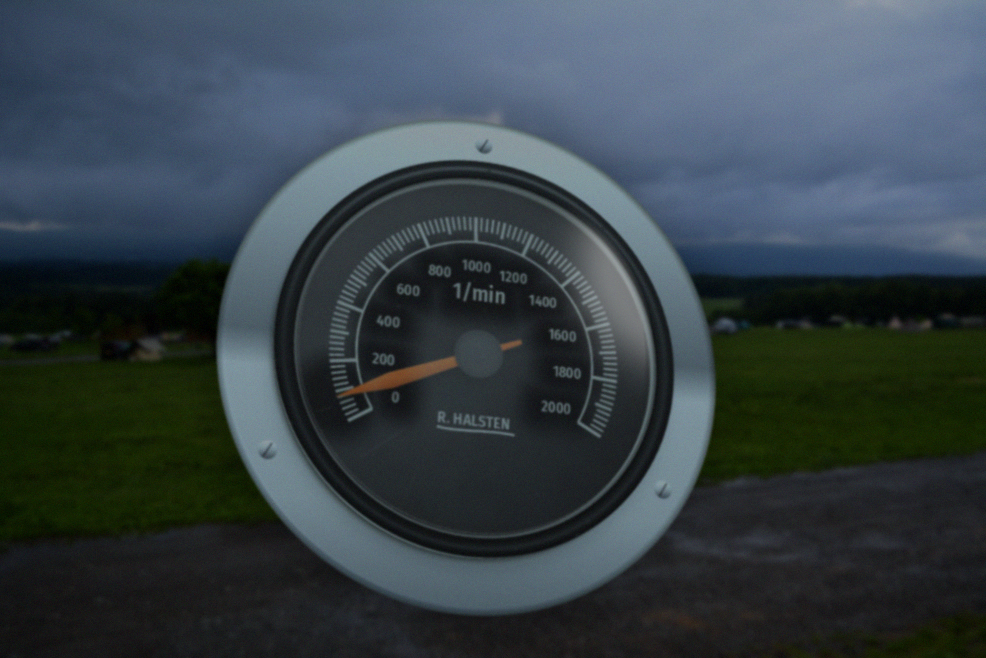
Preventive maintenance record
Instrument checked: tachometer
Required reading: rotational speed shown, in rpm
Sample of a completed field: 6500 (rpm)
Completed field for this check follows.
80 (rpm)
